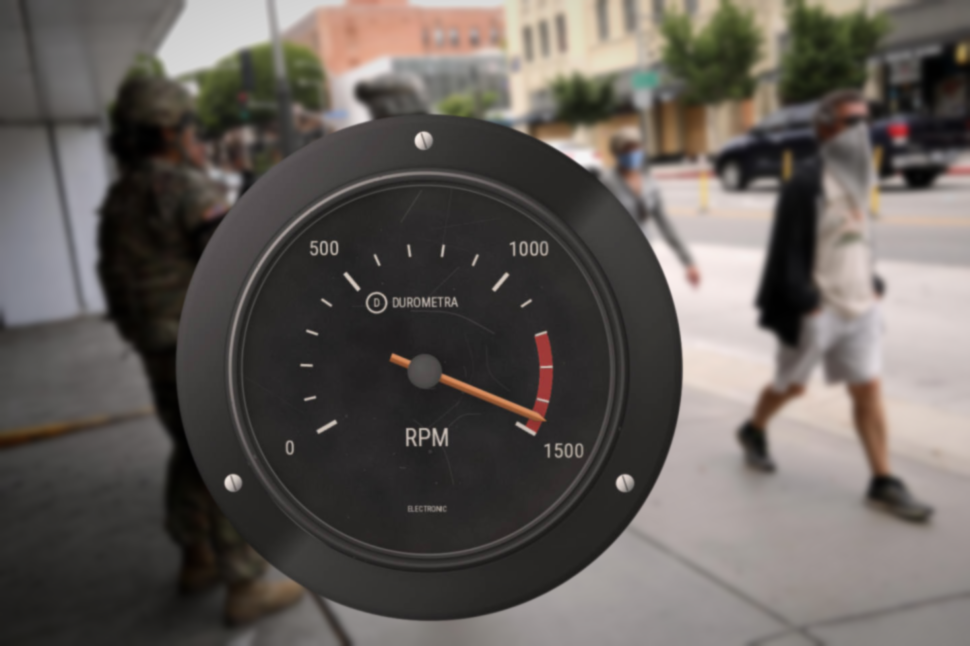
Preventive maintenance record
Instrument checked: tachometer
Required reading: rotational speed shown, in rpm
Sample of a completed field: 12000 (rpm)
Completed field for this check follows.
1450 (rpm)
